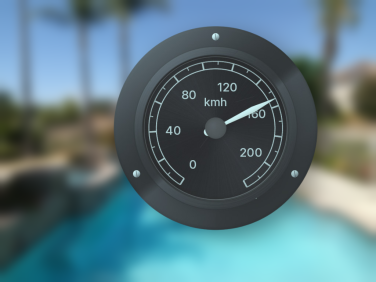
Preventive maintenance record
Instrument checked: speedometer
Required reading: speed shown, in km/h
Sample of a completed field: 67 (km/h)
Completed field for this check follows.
155 (km/h)
